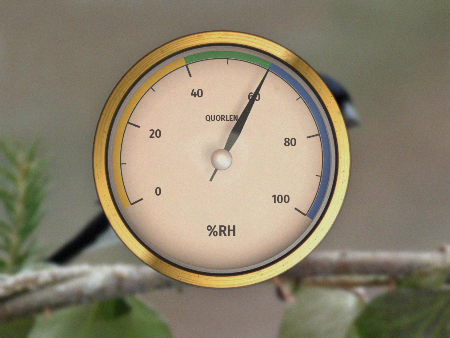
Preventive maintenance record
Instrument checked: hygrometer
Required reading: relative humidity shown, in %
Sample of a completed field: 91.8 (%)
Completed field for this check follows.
60 (%)
